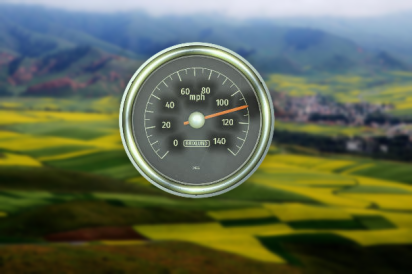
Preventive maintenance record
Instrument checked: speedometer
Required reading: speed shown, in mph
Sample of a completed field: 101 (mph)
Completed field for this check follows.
110 (mph)
